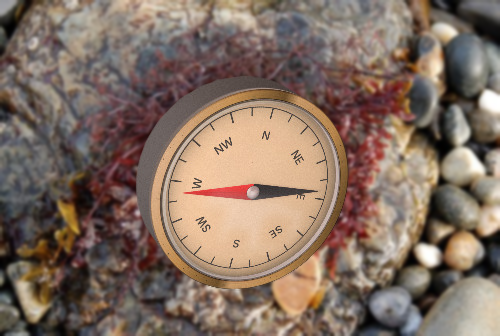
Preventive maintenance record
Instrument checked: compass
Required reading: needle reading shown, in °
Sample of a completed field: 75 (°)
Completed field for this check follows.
262.5 (°)
